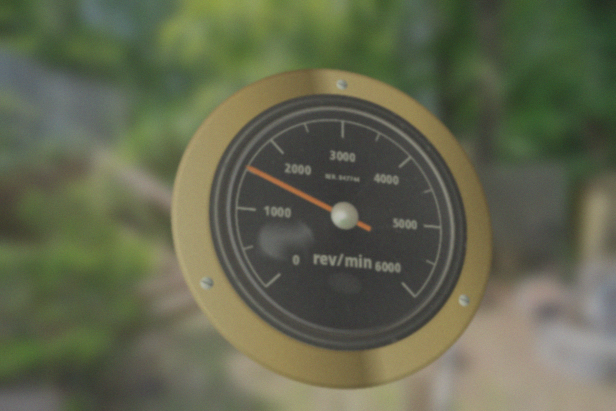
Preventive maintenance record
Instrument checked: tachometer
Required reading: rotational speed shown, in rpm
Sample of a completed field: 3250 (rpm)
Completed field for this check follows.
1500 (rpm)
